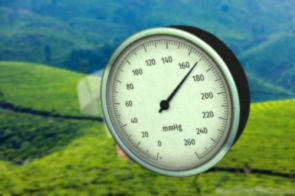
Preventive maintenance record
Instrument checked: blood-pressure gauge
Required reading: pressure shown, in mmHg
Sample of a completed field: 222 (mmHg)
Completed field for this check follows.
170 (mmHg)
